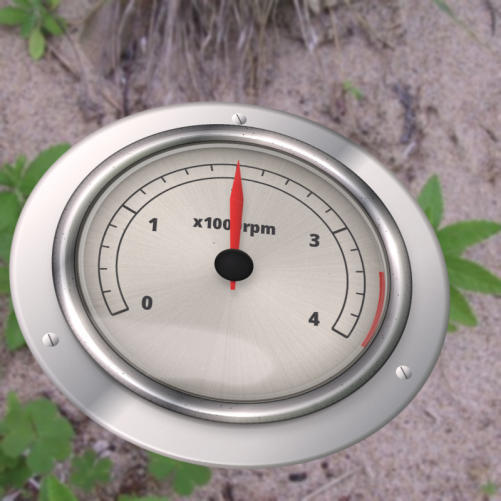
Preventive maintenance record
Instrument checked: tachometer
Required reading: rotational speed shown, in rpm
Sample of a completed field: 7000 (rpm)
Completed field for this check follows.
2000 (rpm)
